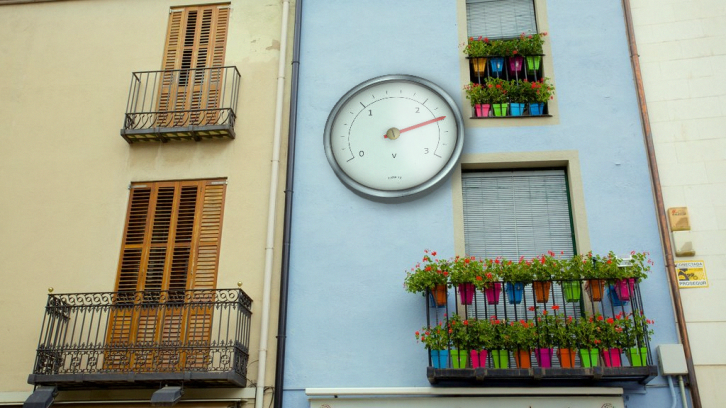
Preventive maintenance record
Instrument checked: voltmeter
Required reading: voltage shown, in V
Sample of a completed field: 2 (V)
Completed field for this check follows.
2.4 (V)
